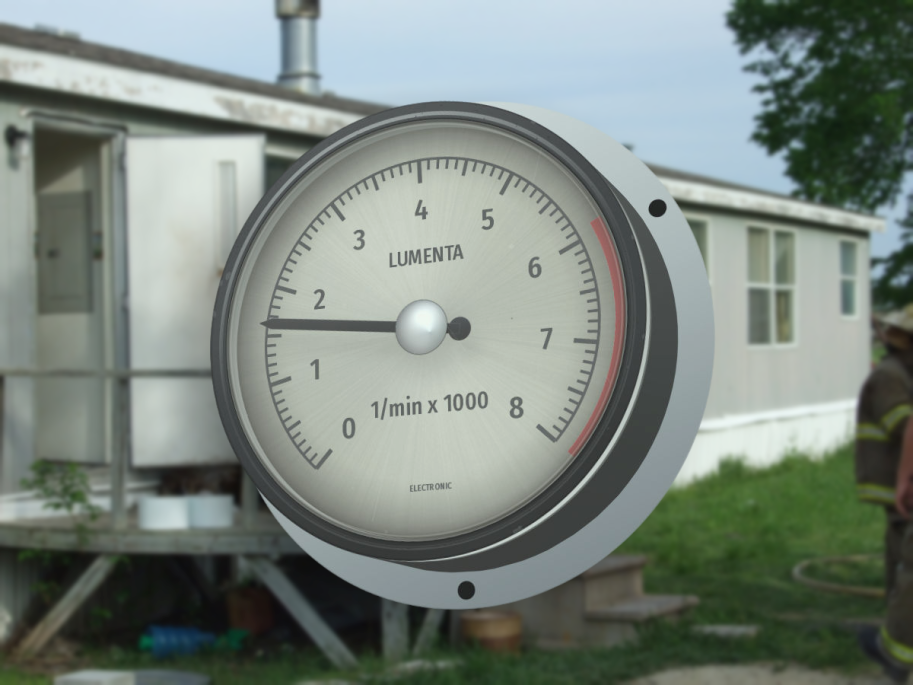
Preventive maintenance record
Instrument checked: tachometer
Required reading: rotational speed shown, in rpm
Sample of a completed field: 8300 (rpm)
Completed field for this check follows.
1600 (rpm)
